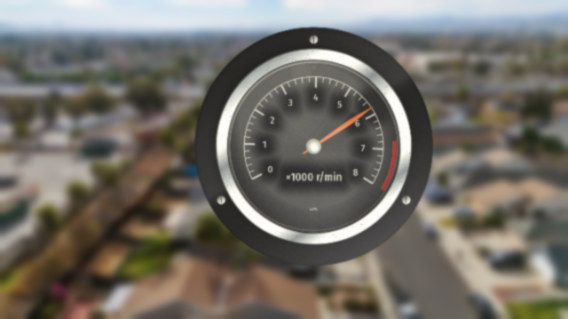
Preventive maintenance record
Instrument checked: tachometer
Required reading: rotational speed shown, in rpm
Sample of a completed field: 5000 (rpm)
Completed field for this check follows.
5800 (rpm)
